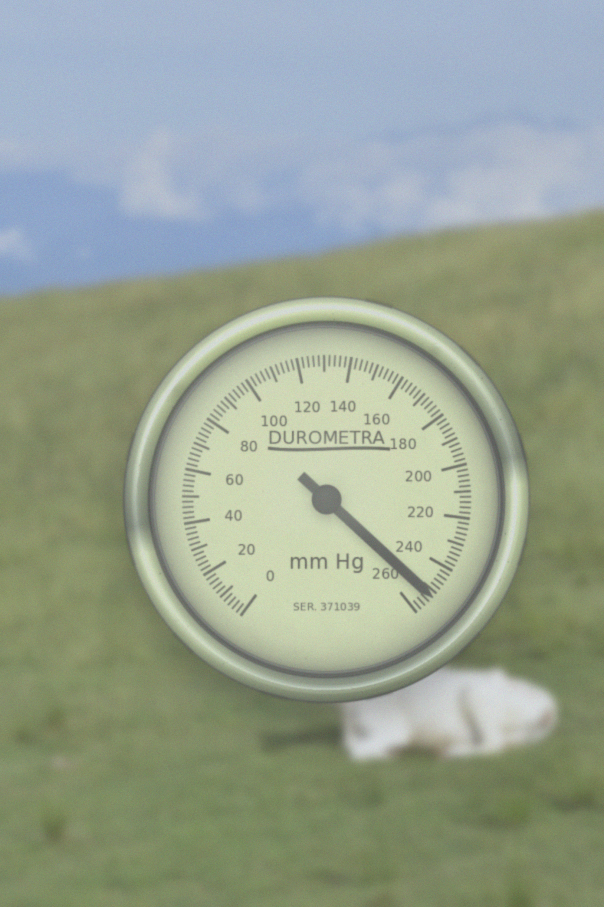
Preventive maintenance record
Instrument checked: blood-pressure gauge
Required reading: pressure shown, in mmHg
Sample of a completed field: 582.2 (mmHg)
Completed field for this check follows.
252 (mmHg)
